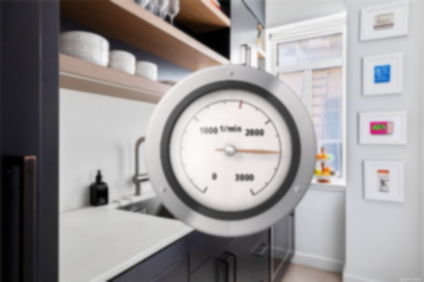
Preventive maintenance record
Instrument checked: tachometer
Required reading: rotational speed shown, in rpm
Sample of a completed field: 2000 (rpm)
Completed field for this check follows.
2400 (rpm)
